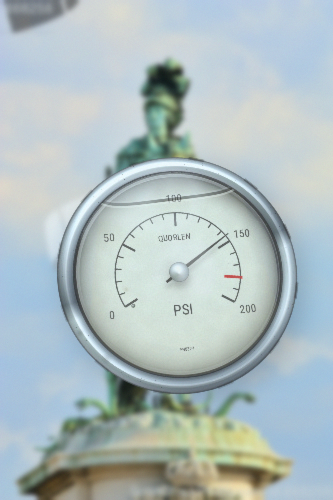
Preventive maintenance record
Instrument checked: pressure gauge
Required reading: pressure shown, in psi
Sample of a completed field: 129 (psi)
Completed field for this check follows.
145 (psi)
